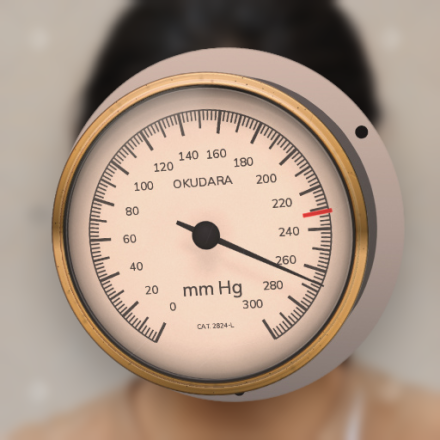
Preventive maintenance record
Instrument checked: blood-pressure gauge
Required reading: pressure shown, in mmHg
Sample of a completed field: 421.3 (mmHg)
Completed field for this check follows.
266 (mmHg)
